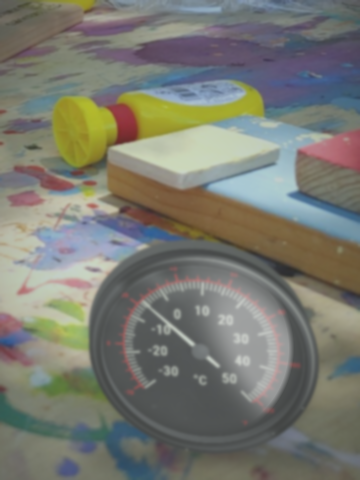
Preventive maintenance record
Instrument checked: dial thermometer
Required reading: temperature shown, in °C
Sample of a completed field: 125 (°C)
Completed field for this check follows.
-5 (°C)
